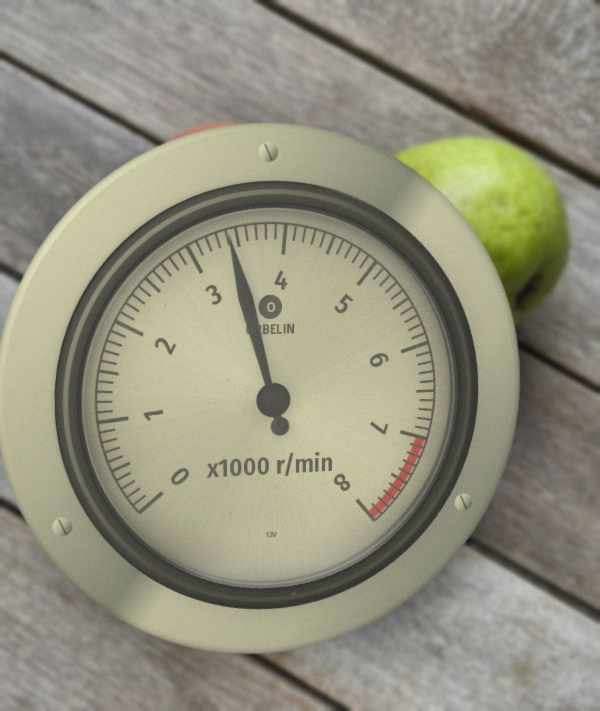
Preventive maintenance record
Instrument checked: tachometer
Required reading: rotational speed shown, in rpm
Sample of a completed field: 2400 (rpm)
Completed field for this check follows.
3400 (rpm)
